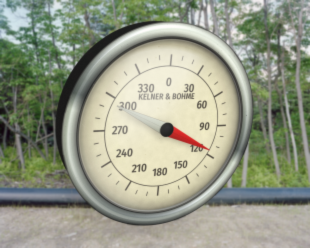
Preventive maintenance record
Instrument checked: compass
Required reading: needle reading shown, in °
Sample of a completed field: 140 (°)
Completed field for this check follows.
115 (°)
